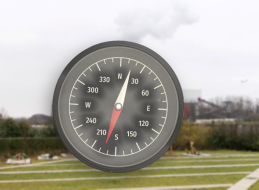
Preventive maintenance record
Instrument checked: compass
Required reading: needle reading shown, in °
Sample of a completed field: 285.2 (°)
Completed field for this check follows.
195 (°)
